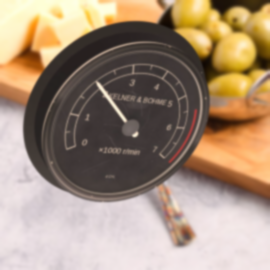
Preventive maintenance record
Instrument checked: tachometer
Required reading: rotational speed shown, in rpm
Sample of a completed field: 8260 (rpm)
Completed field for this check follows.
2000 (rpm)
